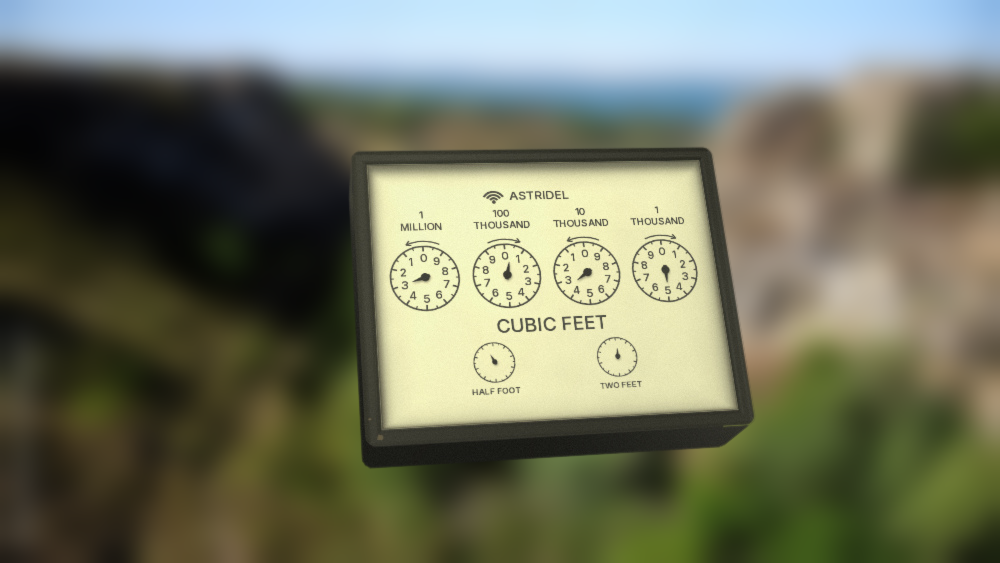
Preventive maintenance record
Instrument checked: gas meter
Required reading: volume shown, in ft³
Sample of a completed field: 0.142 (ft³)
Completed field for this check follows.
303500 (ft³)
